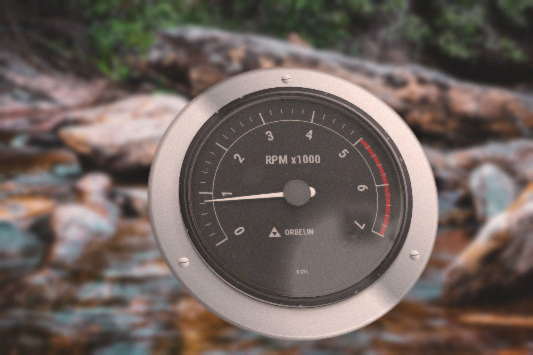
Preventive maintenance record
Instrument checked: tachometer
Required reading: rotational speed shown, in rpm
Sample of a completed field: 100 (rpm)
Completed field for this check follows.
800 (rpm)
